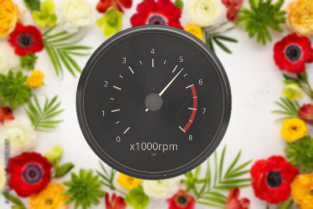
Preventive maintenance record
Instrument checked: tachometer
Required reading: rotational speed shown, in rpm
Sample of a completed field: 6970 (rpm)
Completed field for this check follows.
5250 (rpm)
